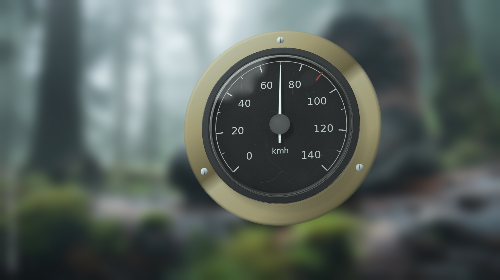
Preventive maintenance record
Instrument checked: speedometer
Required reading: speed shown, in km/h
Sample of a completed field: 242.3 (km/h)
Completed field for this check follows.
70 (km/h)
